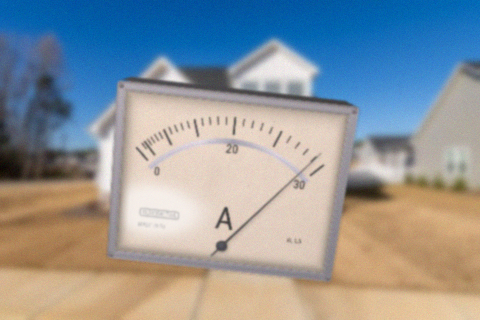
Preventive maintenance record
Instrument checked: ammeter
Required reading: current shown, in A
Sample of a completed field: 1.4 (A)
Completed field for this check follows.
29 (A)
